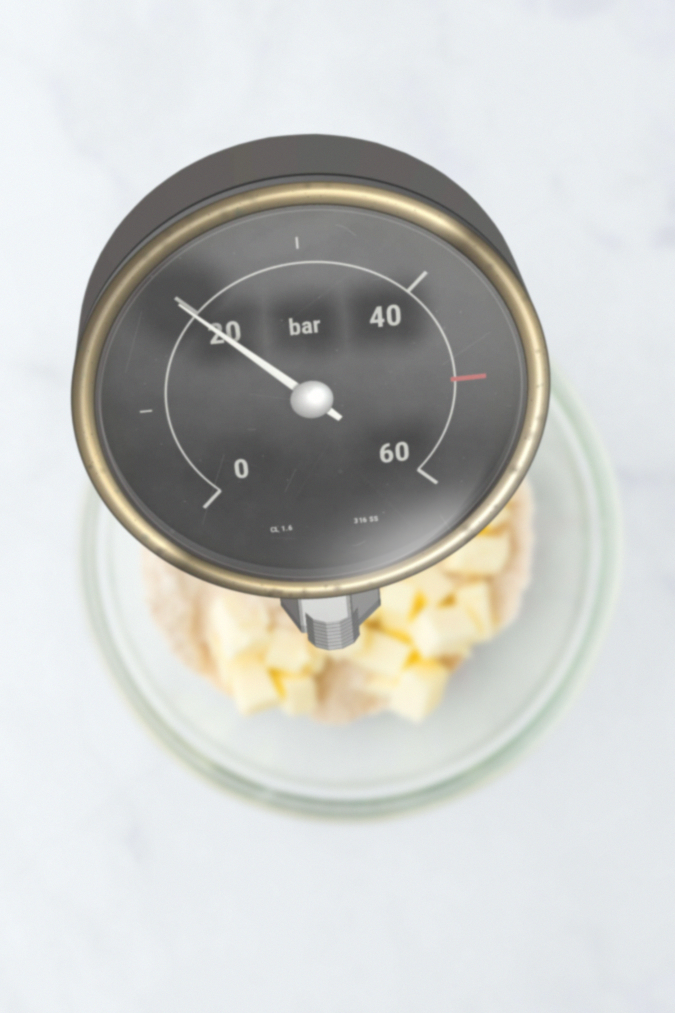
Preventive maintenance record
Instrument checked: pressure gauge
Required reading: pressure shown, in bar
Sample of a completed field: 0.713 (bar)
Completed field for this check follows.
20 (bar)
